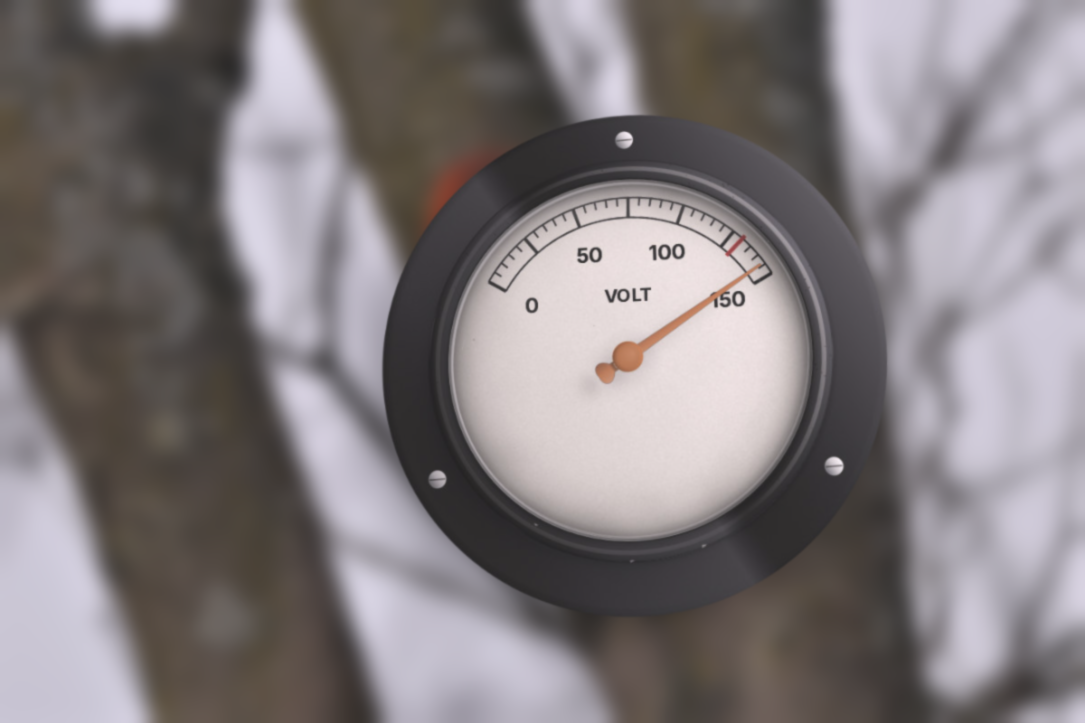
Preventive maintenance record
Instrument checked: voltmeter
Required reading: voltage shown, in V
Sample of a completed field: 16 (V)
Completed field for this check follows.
145 (V)
